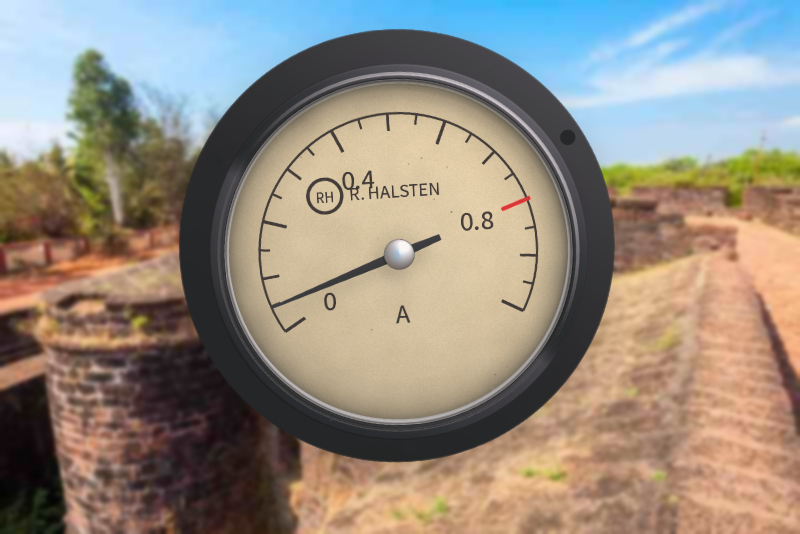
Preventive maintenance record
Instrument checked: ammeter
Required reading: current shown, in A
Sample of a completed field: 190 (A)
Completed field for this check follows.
0.05 (A)
